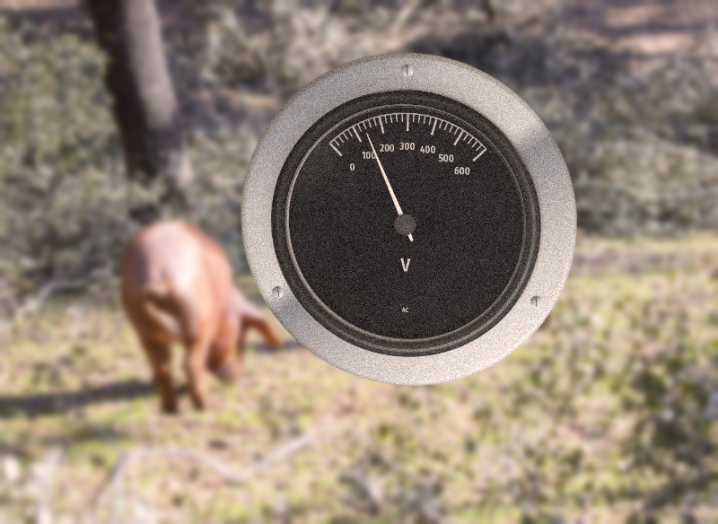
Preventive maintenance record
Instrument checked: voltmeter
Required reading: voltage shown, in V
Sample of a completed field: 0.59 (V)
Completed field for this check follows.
140 (V)
